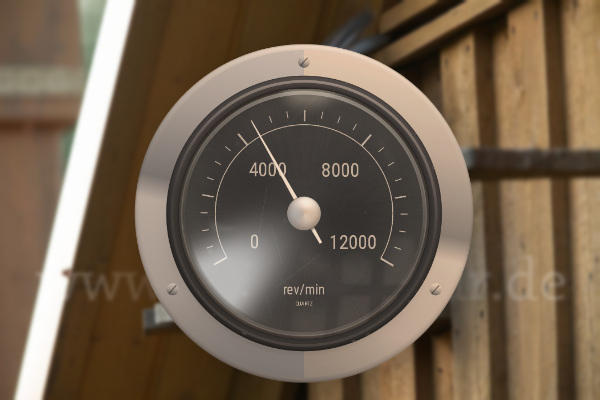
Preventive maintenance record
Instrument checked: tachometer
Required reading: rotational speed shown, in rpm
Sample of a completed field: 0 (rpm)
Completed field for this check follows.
4500 (rpm)
